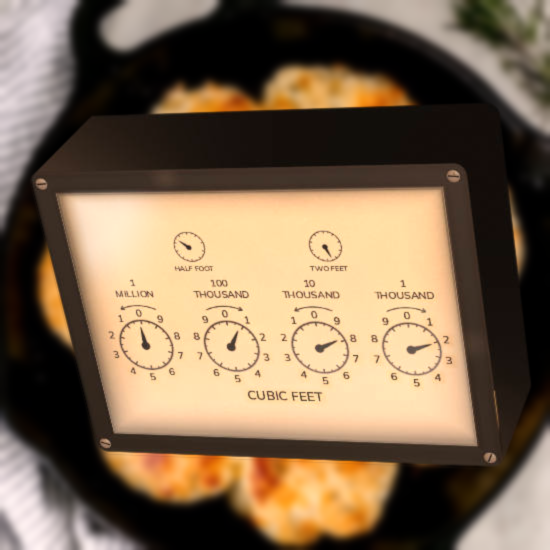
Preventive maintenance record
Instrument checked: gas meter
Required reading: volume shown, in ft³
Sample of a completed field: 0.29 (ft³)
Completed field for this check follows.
8200 (ft³)
